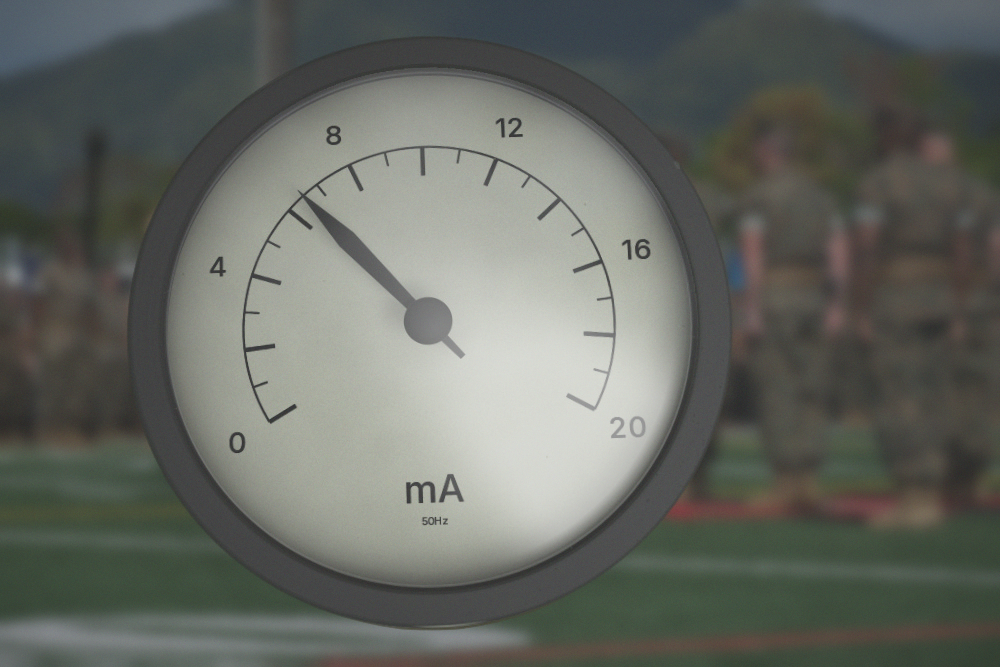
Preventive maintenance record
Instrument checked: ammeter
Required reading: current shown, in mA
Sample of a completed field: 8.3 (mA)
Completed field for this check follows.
6.5 (mA)
